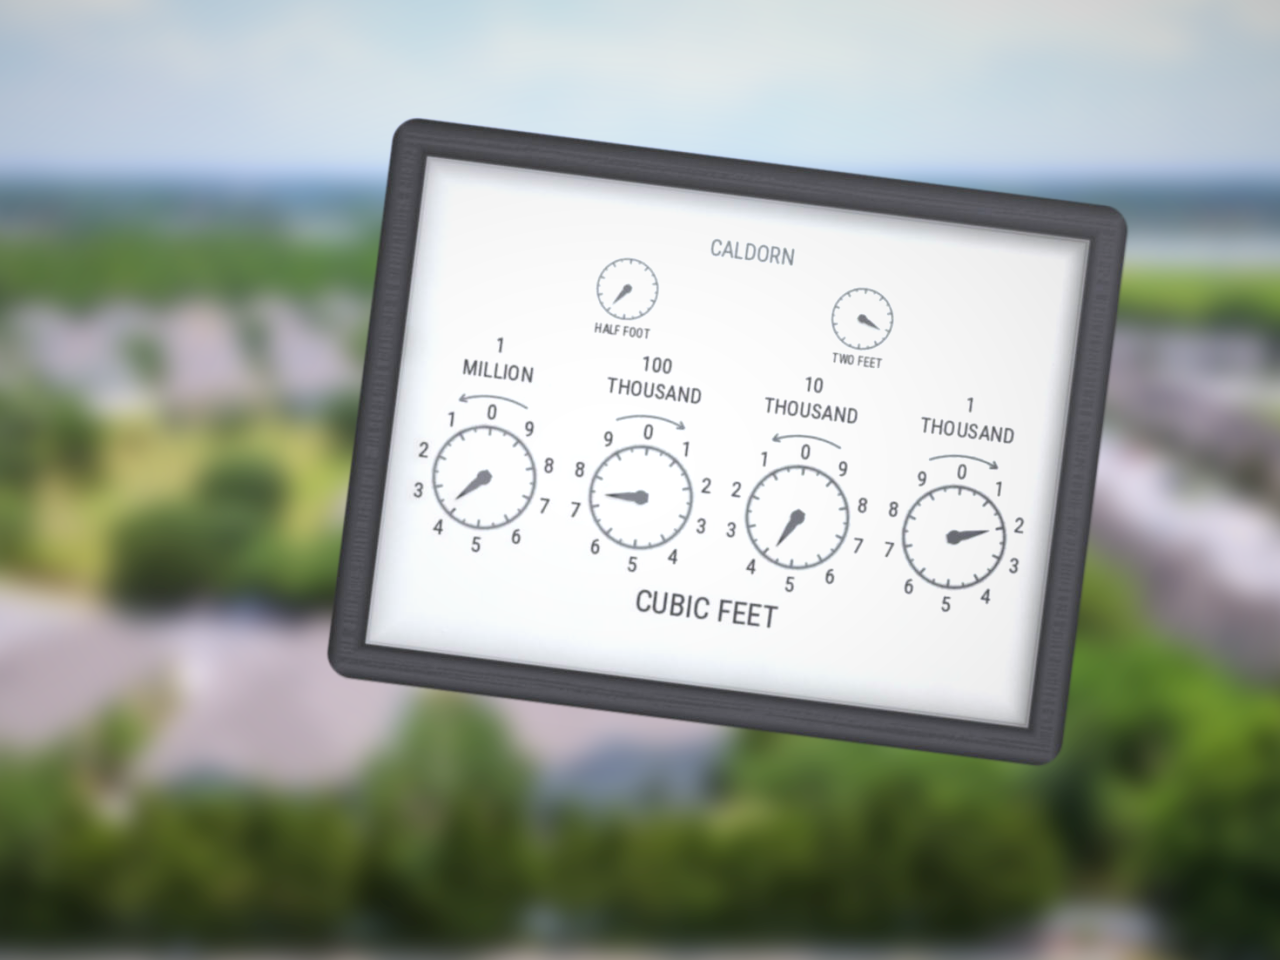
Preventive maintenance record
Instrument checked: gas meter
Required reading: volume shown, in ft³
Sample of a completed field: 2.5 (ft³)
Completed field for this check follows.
374200 (ft³)
